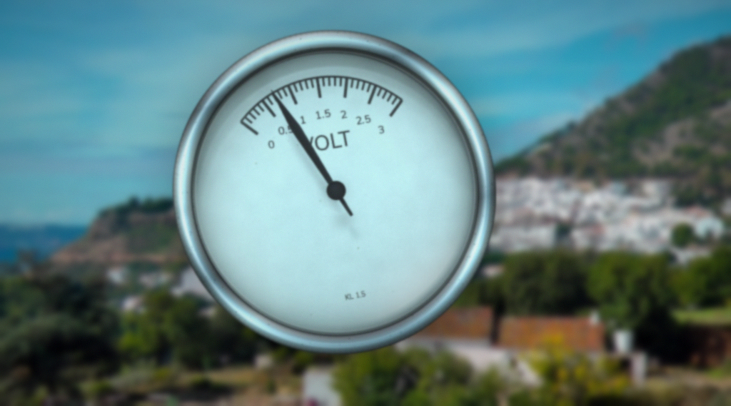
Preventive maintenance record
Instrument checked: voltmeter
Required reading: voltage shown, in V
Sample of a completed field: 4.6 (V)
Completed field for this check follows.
0.7 (V)
